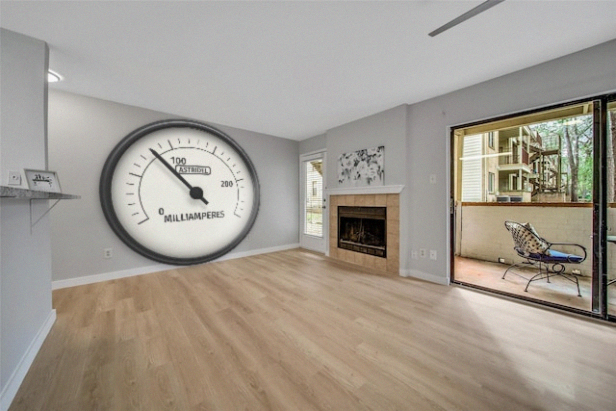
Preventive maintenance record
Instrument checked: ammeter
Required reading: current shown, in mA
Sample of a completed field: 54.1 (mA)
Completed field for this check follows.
80 (mA)
